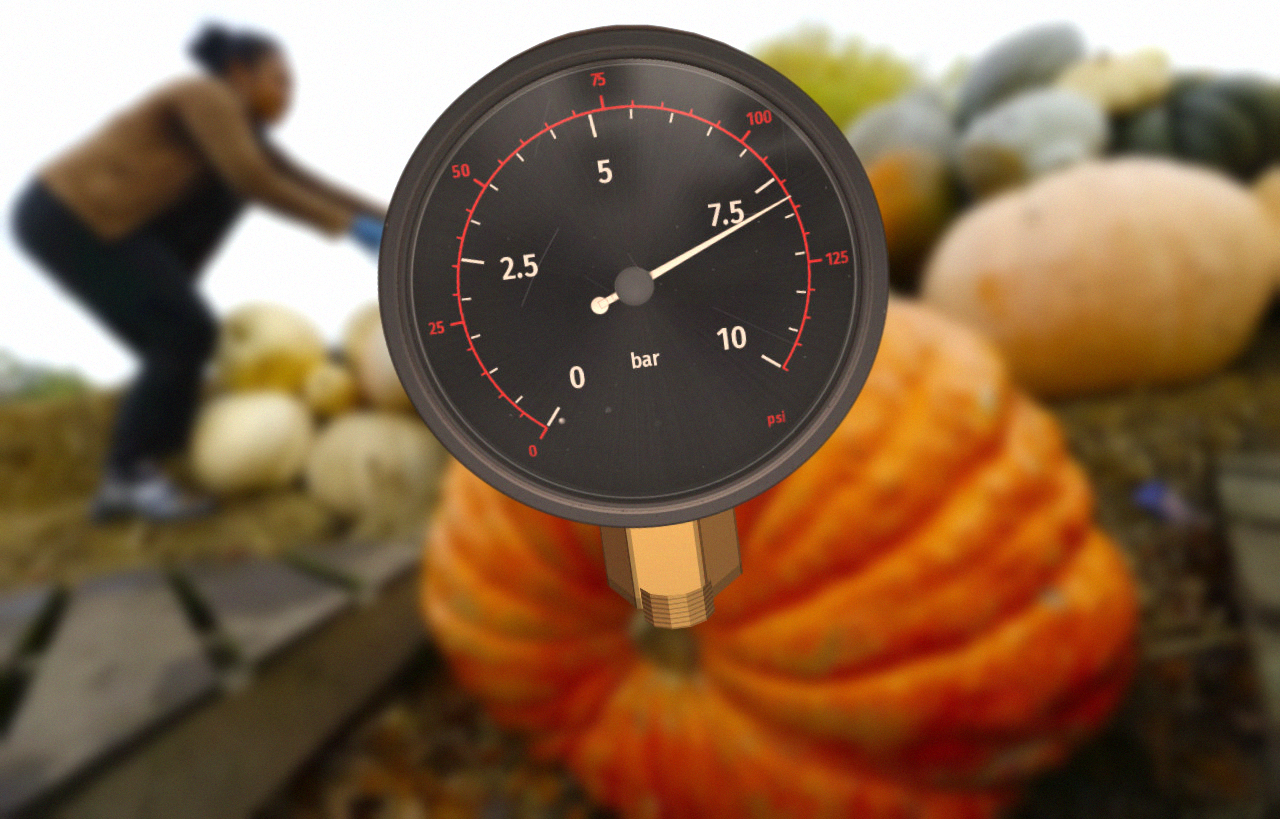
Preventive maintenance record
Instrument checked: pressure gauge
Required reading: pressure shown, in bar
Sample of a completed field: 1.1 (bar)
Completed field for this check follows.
7.75 (bar)
